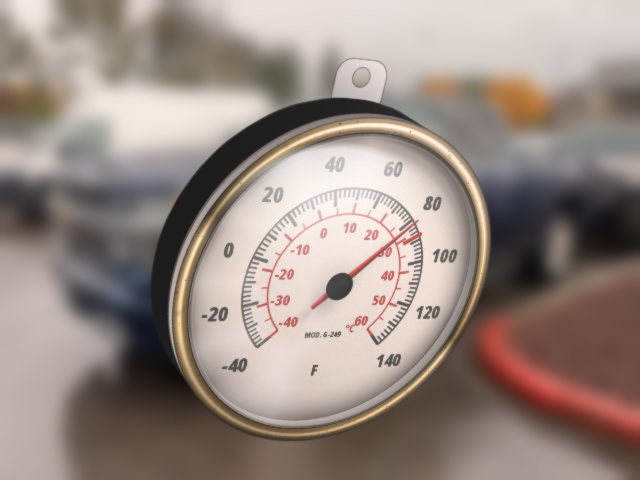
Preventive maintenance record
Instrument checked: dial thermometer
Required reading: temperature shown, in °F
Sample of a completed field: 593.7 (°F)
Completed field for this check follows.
80 (°F)
